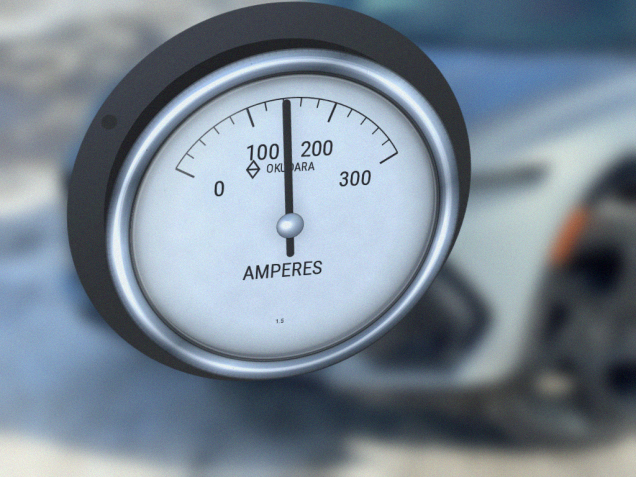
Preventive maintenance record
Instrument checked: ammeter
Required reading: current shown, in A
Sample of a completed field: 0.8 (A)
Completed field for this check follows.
140 (A)
